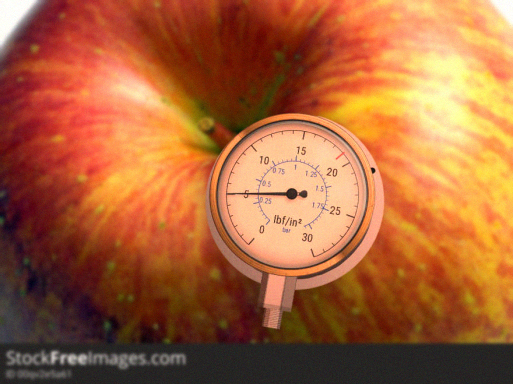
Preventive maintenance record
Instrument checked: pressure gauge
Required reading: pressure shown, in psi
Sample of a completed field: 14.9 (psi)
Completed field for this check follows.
5 (psi)
